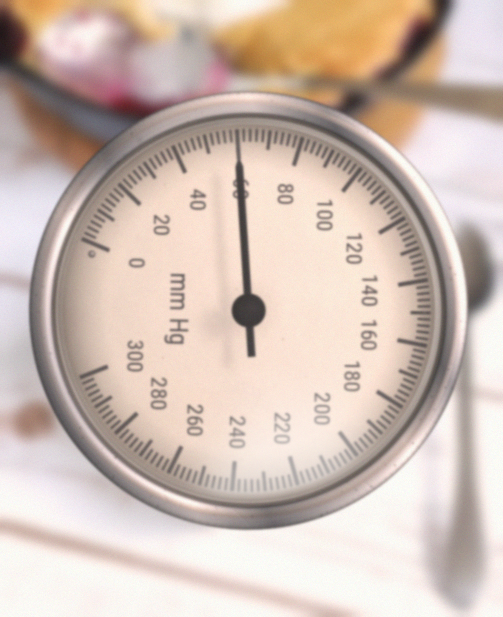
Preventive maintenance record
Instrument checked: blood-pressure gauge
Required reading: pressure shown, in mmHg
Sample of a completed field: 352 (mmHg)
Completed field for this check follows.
60 (mmHg)
